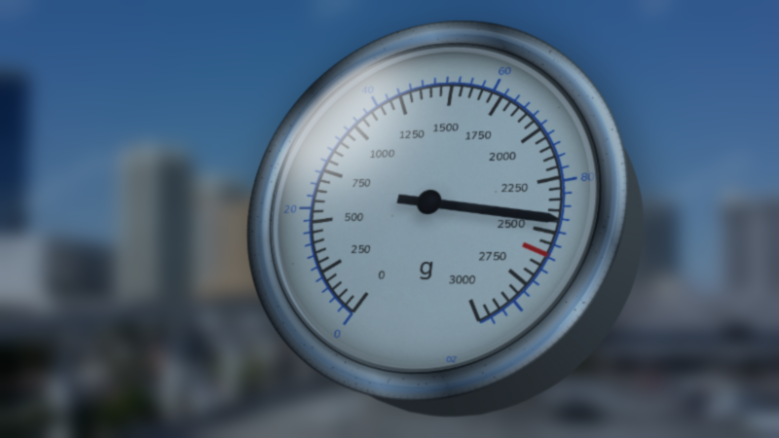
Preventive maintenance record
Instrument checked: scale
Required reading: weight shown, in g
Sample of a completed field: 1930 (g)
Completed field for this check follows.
2450 (g)
